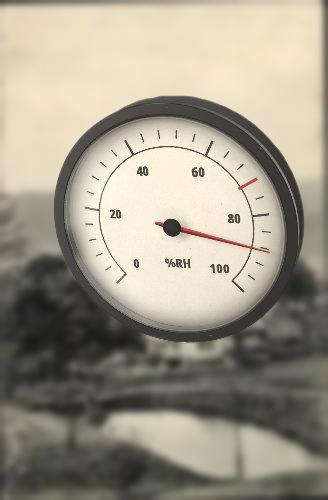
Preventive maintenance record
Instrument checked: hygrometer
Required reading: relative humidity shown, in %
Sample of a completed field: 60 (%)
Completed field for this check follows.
88 (%)
